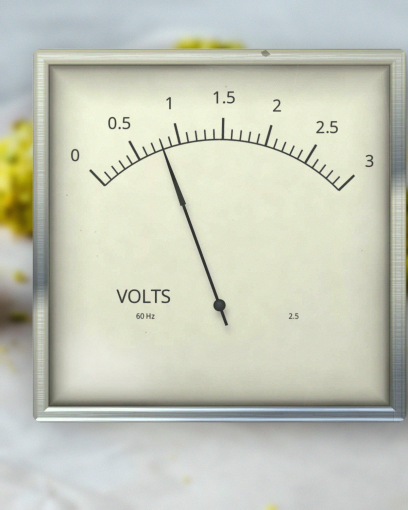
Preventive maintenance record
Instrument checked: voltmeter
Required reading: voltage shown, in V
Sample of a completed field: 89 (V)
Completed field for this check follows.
0.8 (V)
